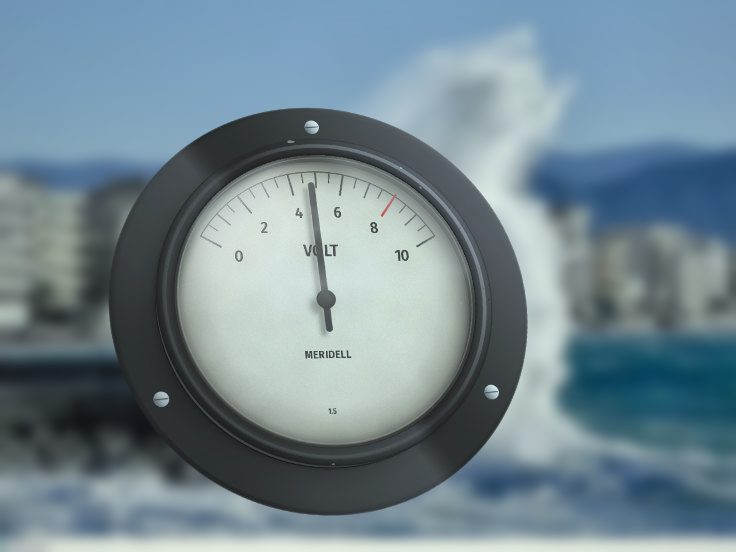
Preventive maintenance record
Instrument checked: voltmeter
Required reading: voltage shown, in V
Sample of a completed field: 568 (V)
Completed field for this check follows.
4.75 (V)
